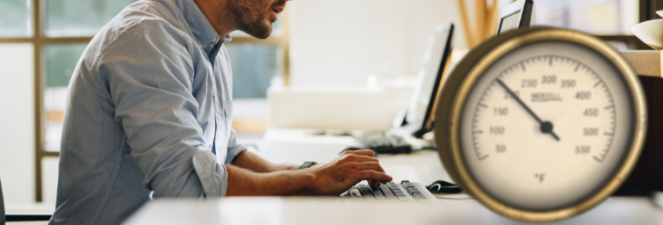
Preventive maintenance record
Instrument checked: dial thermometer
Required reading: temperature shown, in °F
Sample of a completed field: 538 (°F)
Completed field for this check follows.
200 (°F)
